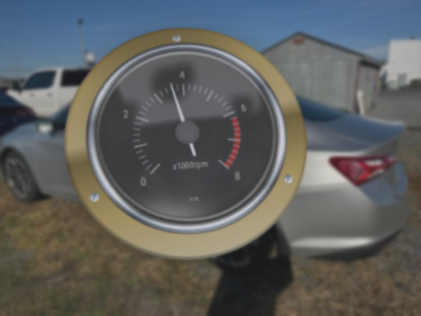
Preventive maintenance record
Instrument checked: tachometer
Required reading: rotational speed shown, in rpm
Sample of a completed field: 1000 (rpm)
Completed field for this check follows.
3600 (rpm)
